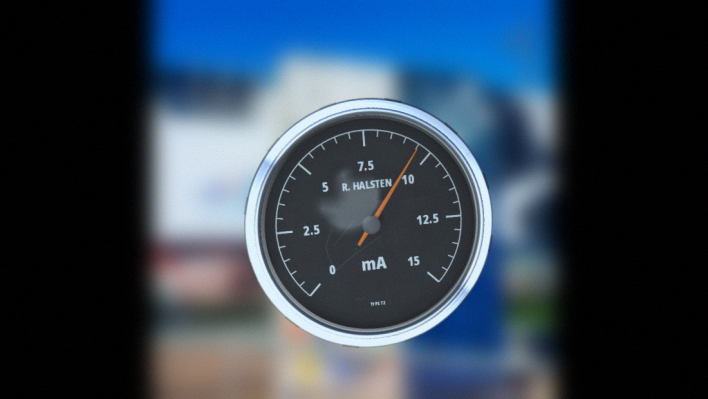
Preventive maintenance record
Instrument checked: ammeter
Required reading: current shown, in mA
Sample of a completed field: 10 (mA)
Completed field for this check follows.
9.5 (mA)
